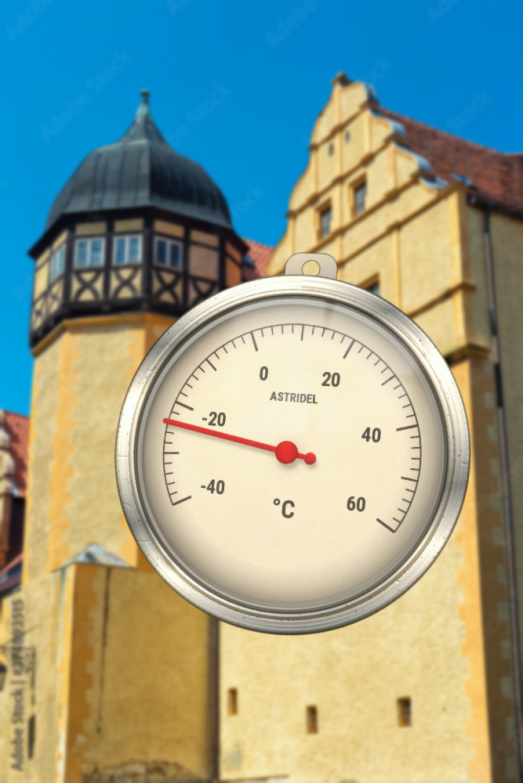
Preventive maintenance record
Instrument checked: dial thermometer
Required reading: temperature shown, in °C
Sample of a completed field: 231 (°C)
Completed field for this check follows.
-24 (°C)
